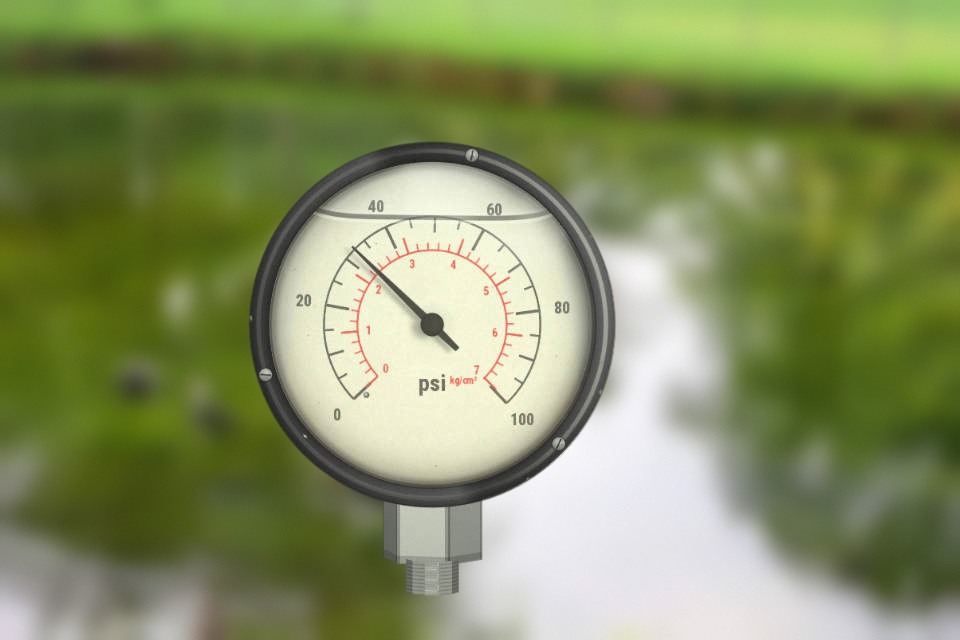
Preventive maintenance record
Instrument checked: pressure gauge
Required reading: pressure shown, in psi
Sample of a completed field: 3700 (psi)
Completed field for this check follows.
32.5 (psi)
